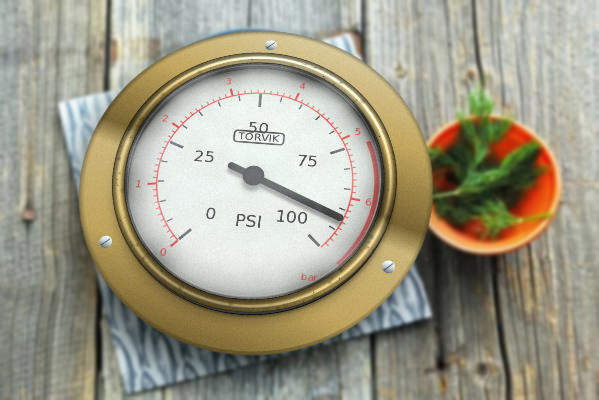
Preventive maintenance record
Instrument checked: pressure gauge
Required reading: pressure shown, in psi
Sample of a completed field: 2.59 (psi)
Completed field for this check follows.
92.5 (psi)
